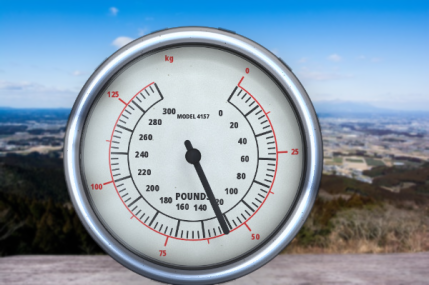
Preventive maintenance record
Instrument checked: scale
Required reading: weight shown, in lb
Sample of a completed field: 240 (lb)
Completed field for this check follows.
124 (lb)
